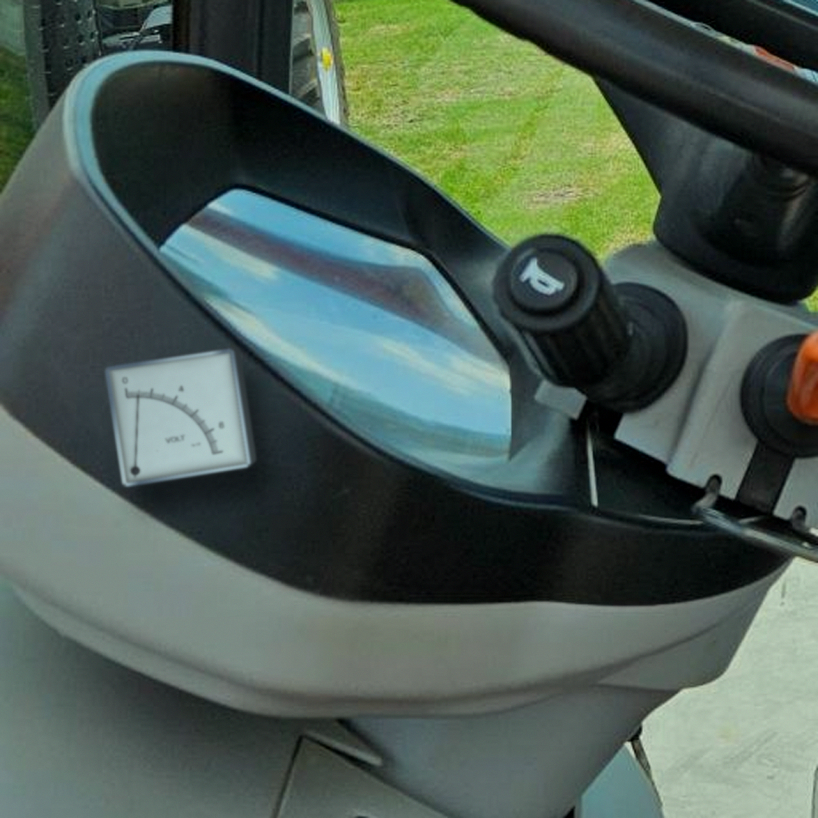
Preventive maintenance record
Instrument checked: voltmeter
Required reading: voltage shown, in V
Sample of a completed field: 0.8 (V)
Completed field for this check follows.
1 (V)
